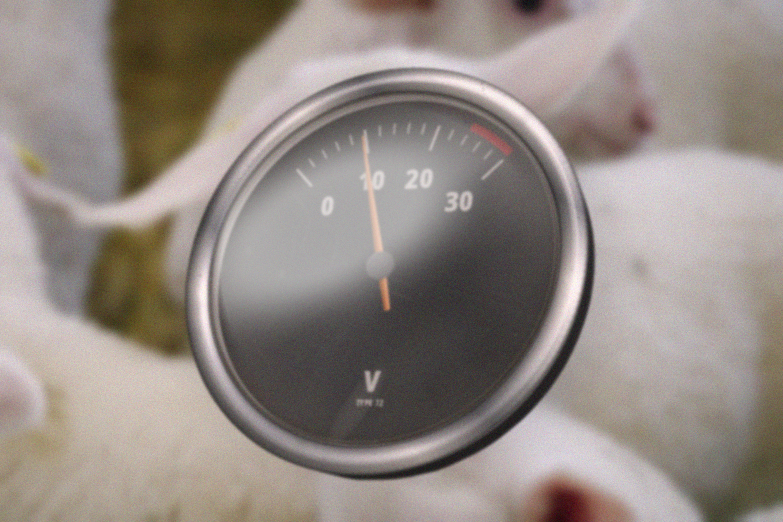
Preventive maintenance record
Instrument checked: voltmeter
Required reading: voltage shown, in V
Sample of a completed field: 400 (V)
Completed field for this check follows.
10 (V)
